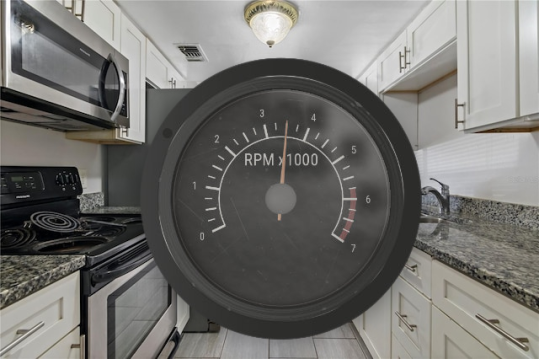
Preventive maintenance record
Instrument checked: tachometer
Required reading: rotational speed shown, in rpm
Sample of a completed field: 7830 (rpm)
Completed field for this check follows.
3500 (rpm)
